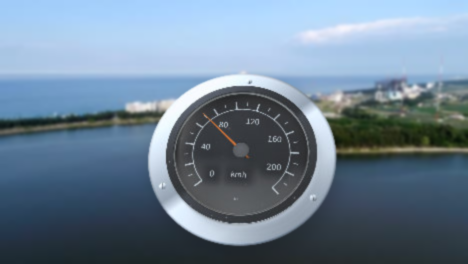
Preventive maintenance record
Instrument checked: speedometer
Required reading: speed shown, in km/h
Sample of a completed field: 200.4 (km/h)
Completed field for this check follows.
70 (km/h)
